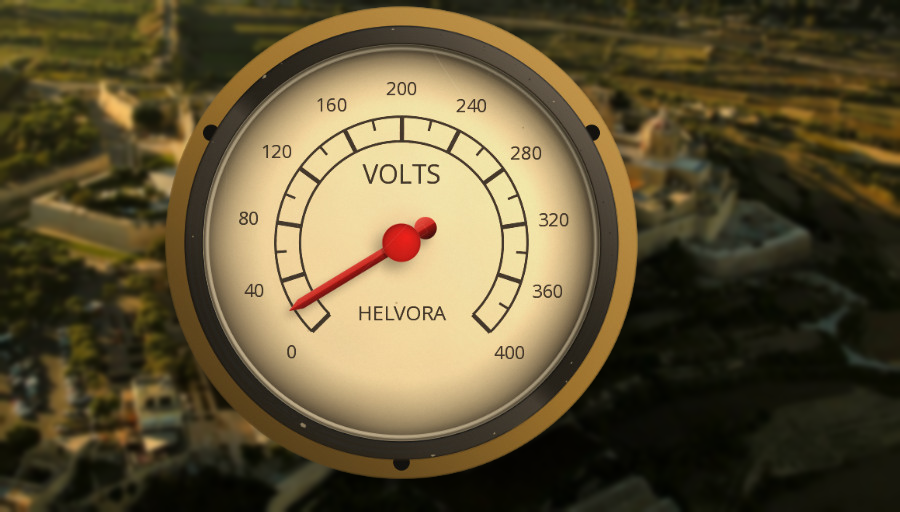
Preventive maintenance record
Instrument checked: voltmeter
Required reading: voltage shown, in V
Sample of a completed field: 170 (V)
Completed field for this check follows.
20 (V)
